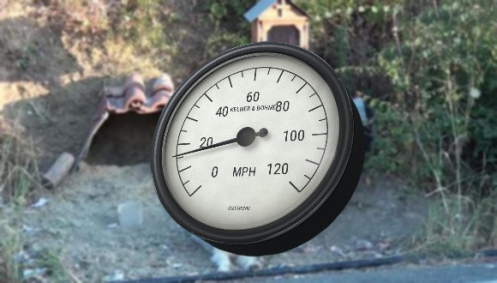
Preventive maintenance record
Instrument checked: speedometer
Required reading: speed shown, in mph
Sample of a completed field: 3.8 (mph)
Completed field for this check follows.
15 (mph)
